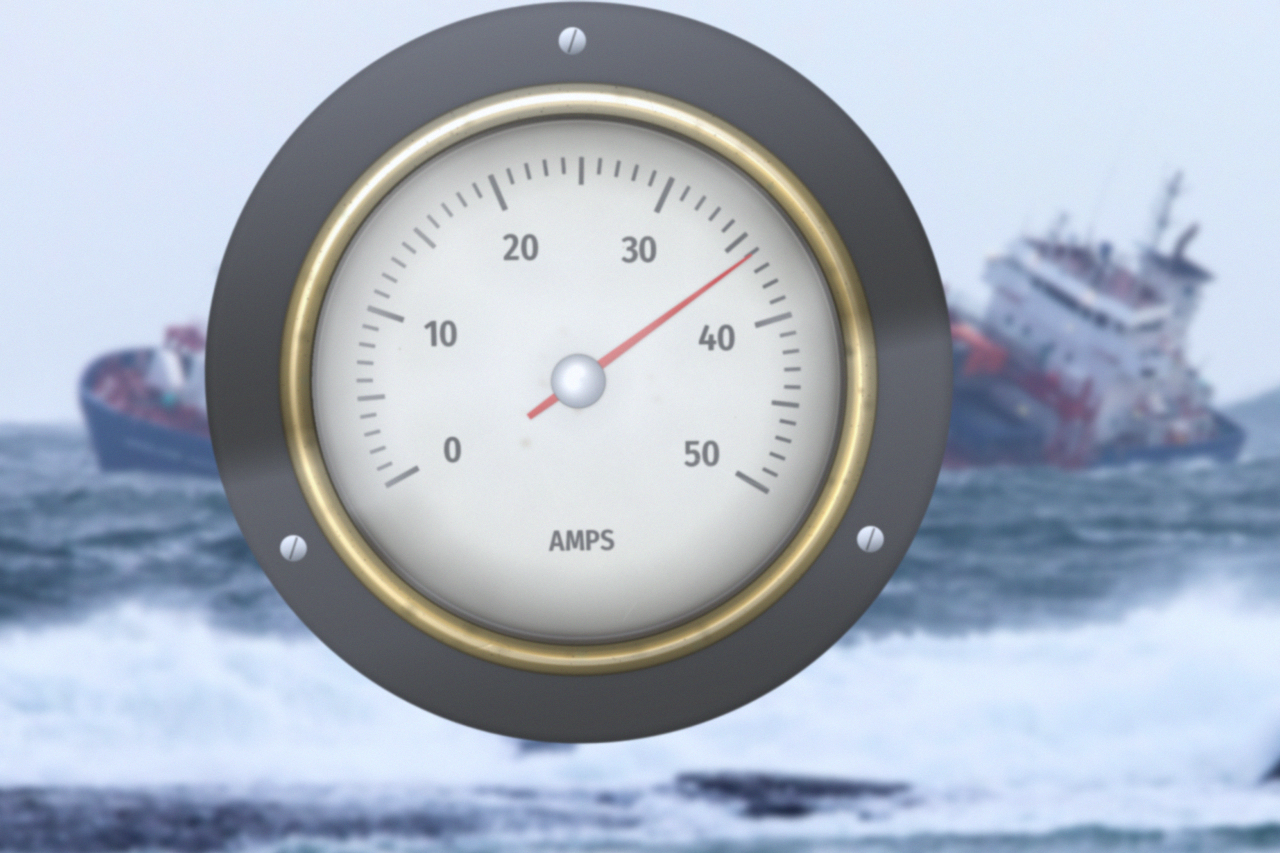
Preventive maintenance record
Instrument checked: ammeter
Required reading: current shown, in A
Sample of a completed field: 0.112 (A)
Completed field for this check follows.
36 (A)
